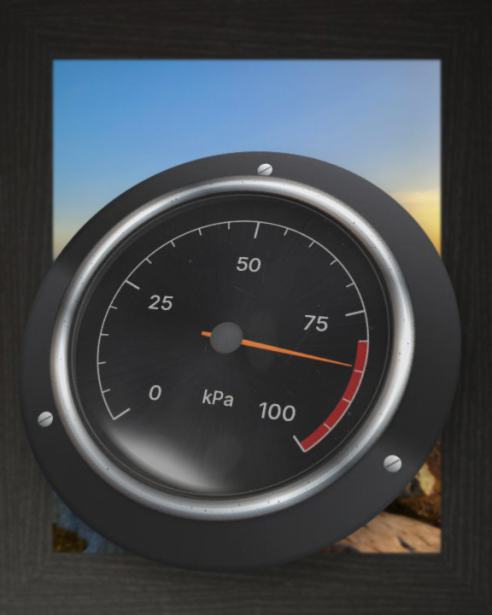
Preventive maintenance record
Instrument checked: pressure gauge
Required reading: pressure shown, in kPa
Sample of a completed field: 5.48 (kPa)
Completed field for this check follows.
85 (kPa)
